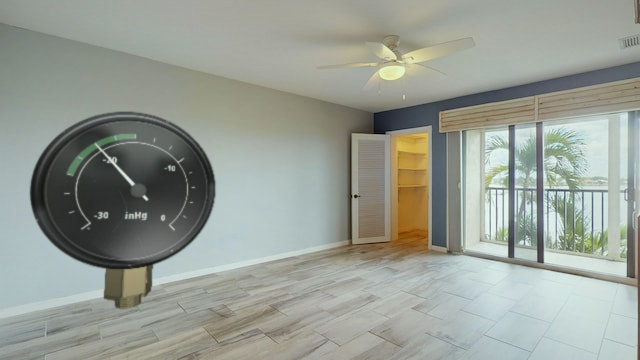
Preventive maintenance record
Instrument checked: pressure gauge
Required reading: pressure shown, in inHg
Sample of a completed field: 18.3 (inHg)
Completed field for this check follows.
-20 (inHg)
